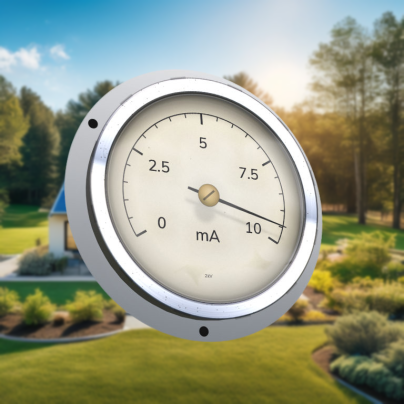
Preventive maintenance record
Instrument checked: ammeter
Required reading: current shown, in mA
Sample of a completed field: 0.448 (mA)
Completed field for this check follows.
9.5 (mA)
